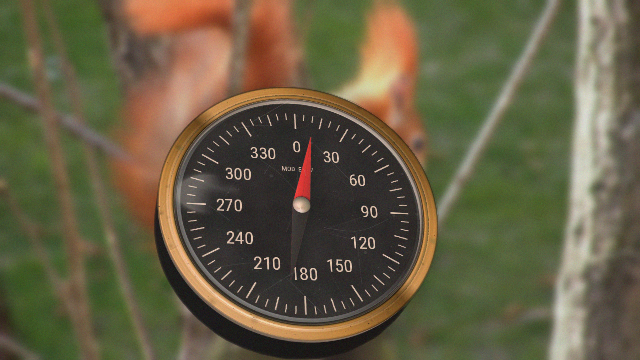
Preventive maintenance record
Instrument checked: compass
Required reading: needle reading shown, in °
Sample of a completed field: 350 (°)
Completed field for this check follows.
10 (°)
